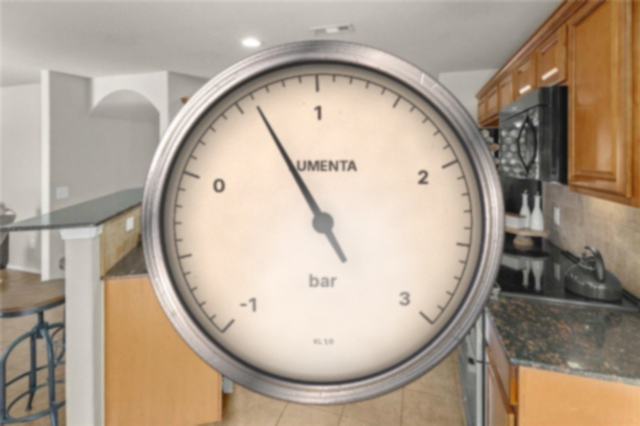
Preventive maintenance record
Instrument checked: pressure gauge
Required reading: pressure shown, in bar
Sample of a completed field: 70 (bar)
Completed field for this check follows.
0.6 (bar)
